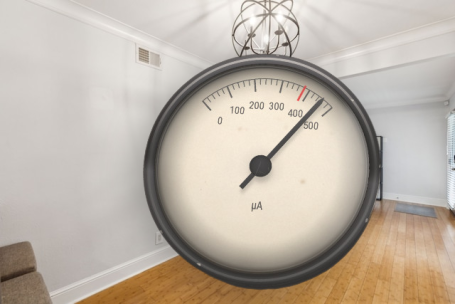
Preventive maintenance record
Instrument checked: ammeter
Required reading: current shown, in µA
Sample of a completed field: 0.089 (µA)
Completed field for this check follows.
460 (µA)
